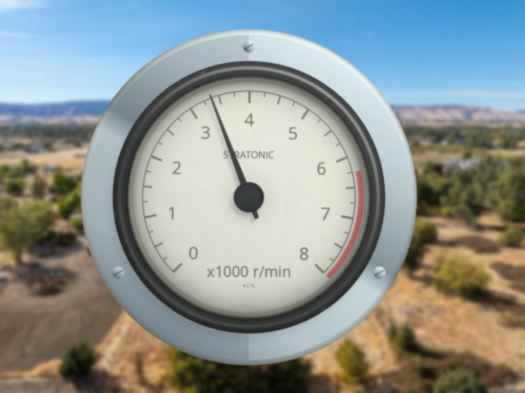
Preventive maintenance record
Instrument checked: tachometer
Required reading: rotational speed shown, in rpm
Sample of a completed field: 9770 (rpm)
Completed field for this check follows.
3375 (rpm)
